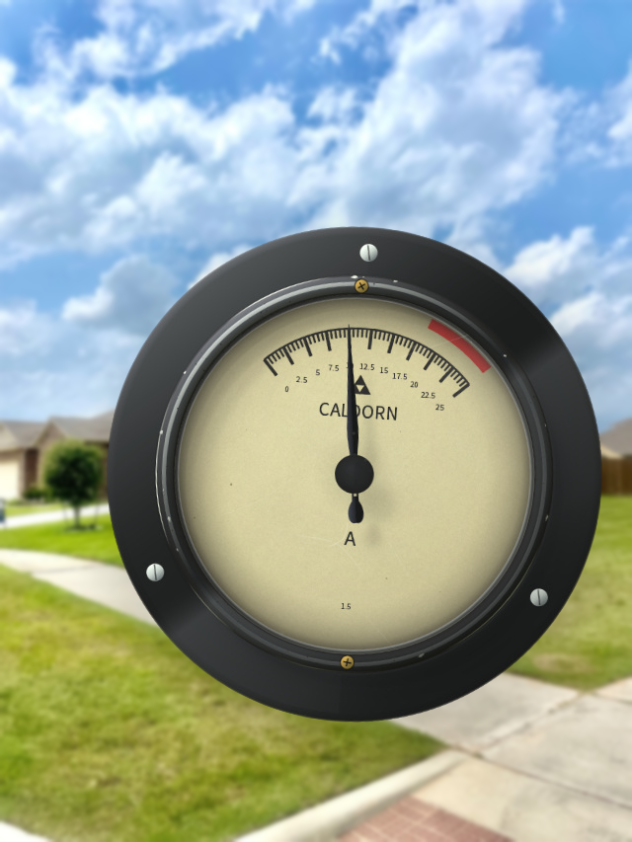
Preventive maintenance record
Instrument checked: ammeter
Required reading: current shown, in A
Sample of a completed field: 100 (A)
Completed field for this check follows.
10 (A)
